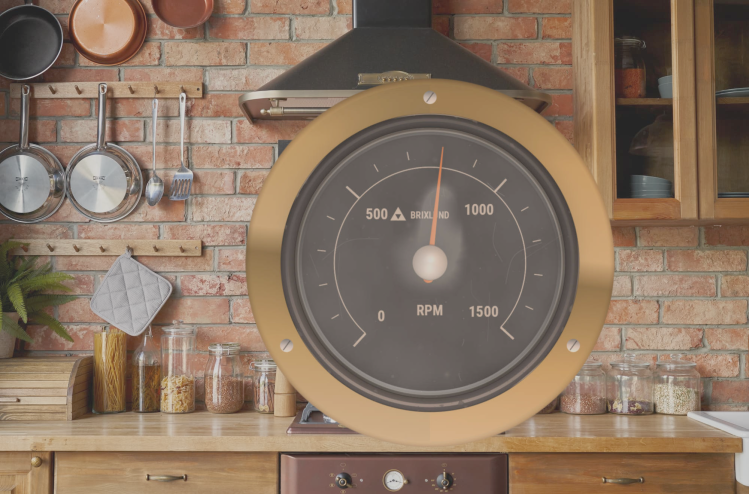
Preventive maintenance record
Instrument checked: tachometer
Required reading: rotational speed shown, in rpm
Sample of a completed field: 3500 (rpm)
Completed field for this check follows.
800 (rpm)
